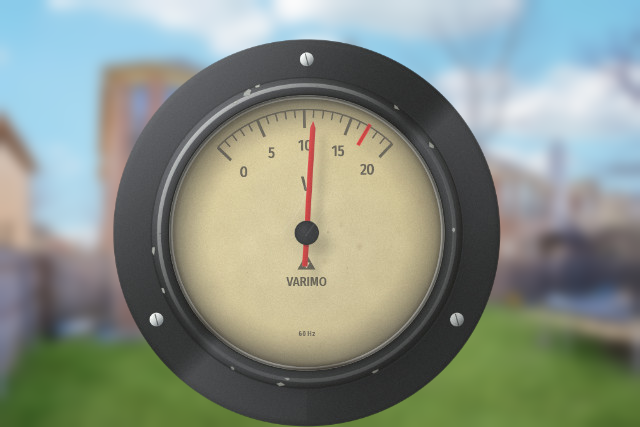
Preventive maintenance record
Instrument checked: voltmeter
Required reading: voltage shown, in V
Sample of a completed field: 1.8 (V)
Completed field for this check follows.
11 (V)
